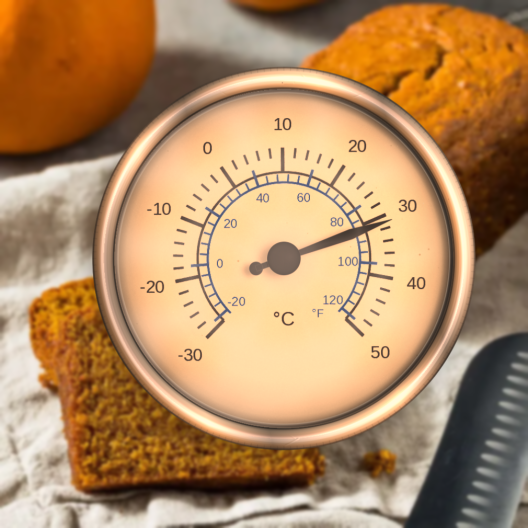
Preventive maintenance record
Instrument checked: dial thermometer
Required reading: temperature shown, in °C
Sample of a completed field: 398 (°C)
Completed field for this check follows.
31 (°C)
